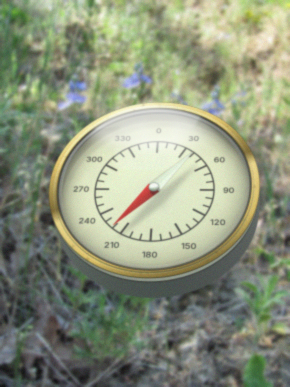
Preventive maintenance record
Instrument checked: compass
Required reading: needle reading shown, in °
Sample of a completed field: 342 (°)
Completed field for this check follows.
220 (°)
